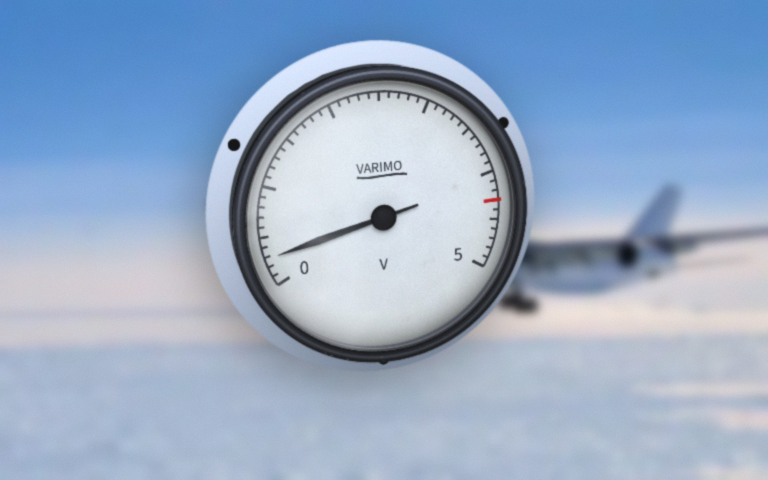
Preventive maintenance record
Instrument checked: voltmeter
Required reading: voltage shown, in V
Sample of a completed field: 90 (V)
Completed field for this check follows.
0.3 (V)
